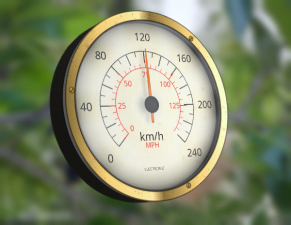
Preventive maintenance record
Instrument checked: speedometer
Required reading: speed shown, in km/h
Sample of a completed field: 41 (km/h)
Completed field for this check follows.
120 (km/h)
